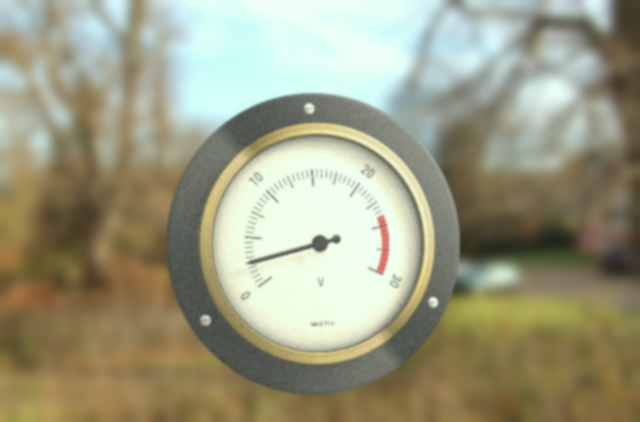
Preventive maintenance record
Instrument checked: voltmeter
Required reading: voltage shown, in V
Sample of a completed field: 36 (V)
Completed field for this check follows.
2.5 (V)
